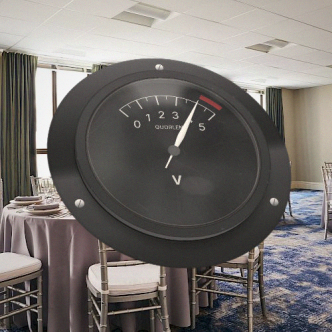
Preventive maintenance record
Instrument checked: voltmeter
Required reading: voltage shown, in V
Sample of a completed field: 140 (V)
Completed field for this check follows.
4 (V)
